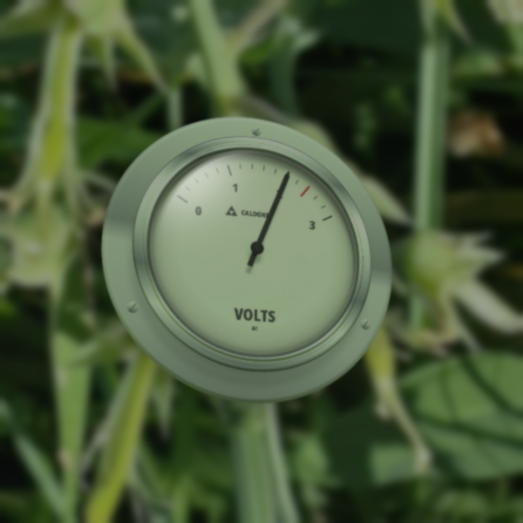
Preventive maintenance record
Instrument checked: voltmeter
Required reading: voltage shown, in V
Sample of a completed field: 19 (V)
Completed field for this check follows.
2 (V)
